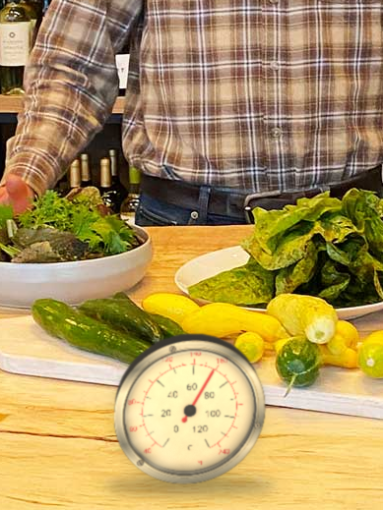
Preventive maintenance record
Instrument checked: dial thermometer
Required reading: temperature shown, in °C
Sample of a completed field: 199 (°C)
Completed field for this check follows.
70 (°C)
